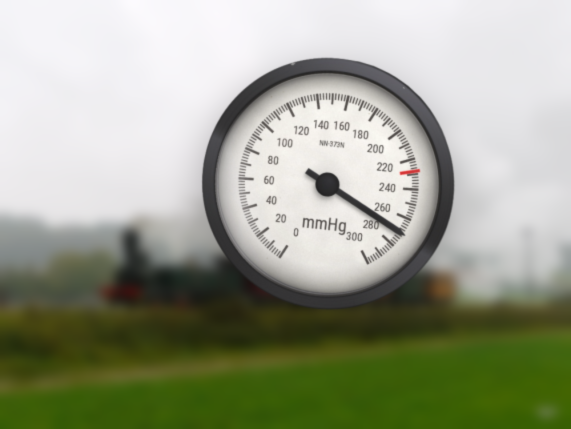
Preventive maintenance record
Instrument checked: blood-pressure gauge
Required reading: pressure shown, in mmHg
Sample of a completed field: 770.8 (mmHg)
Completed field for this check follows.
270 (mmHg)
